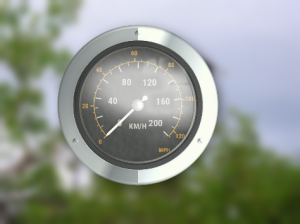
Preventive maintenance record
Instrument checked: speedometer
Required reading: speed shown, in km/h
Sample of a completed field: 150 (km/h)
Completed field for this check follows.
0 (km/h)
